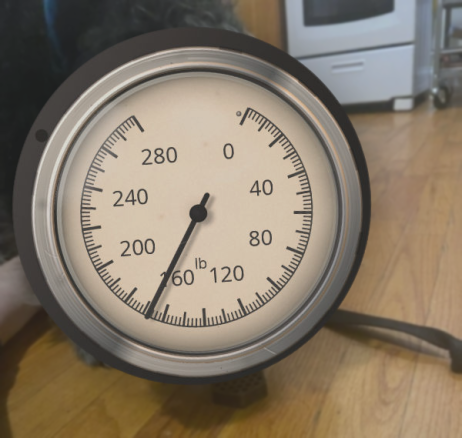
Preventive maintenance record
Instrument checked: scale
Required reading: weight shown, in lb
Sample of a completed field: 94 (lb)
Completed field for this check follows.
168 (lb)
